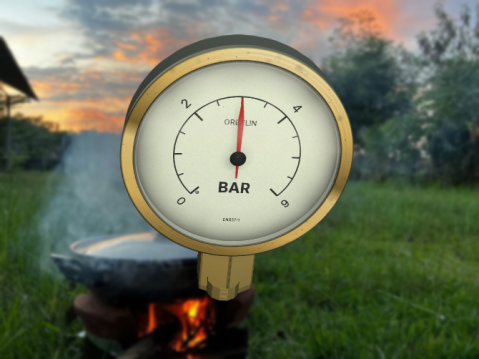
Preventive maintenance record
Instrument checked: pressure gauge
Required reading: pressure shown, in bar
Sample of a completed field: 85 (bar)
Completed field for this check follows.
3 (bar)
